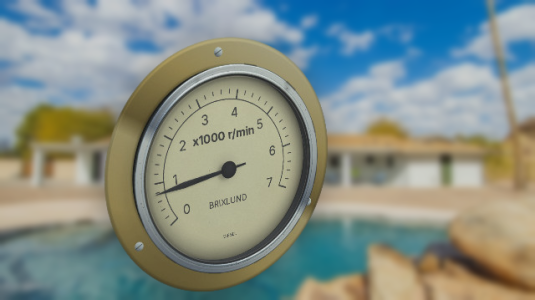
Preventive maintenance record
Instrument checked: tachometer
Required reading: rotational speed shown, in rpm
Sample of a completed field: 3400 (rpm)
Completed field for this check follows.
800 (rpm)
